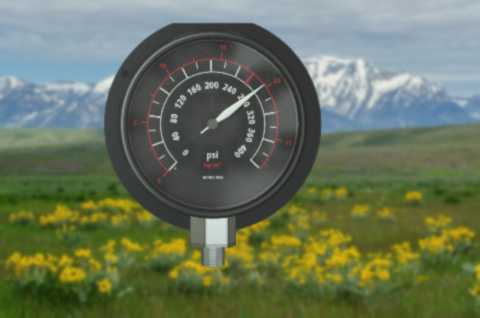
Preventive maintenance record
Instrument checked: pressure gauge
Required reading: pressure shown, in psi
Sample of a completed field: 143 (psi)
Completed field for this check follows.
280 (psi)
